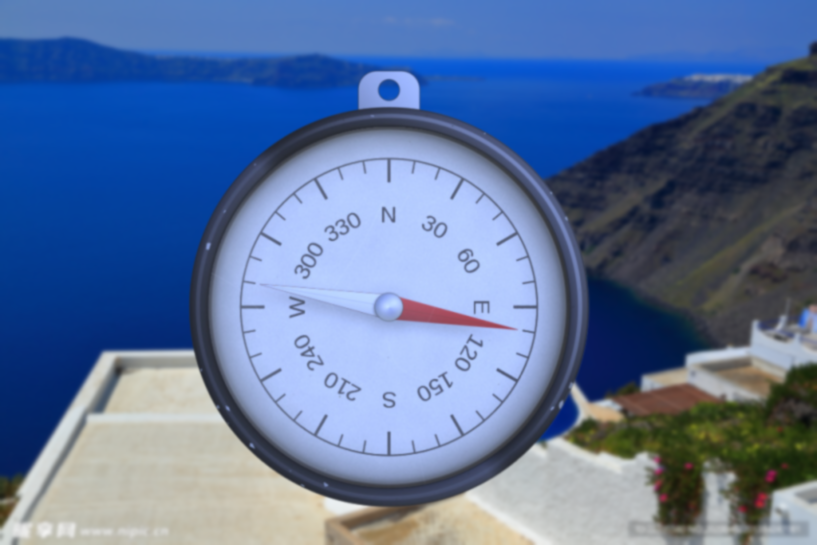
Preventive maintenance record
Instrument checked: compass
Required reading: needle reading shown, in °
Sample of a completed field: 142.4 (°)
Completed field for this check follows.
100 (°)
